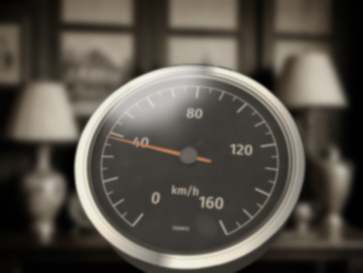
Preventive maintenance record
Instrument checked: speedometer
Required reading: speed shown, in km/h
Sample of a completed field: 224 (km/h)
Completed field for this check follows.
37.5 (km/h)
